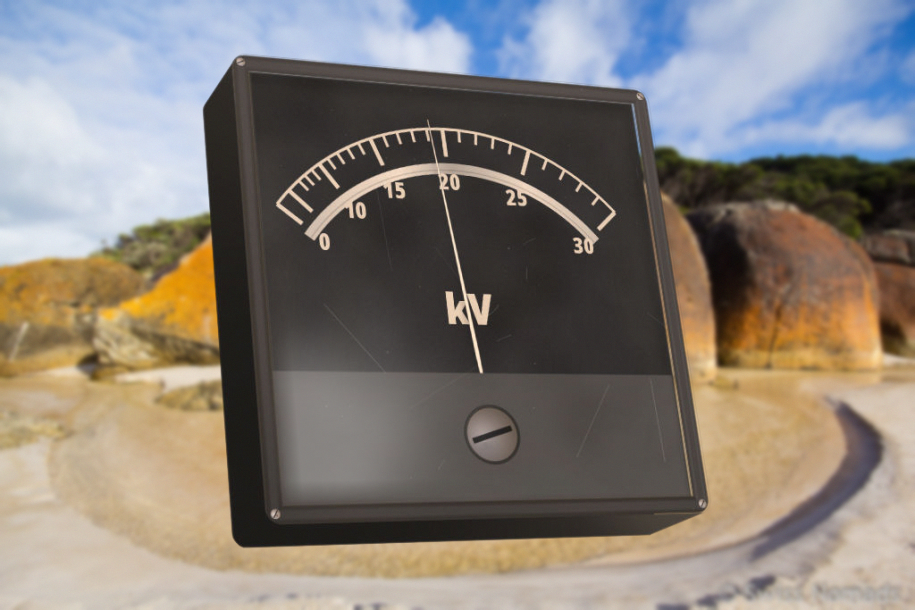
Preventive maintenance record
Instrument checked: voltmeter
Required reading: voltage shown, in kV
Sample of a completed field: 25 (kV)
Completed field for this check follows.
19 (kV)
